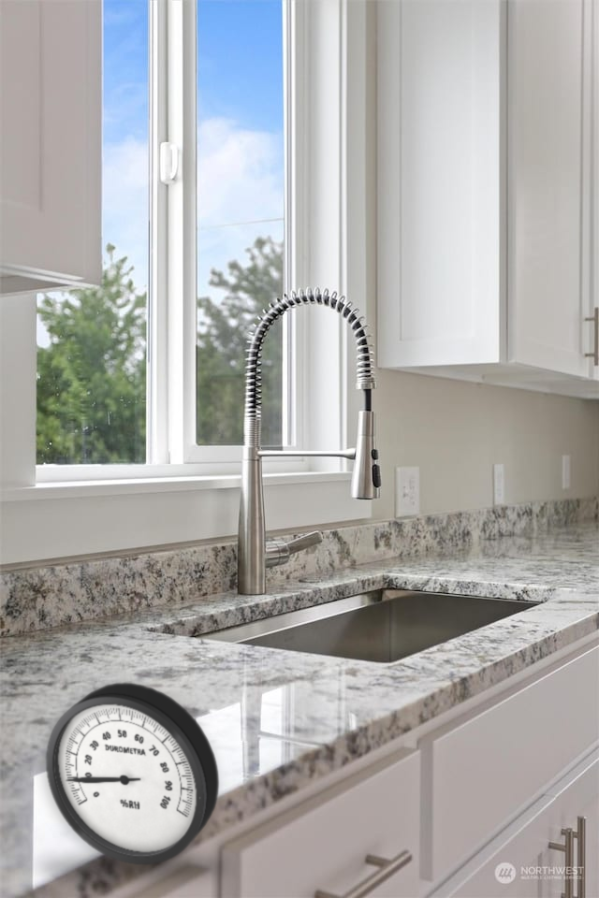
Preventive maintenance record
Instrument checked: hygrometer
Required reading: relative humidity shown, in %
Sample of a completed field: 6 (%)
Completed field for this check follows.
10 (%)
